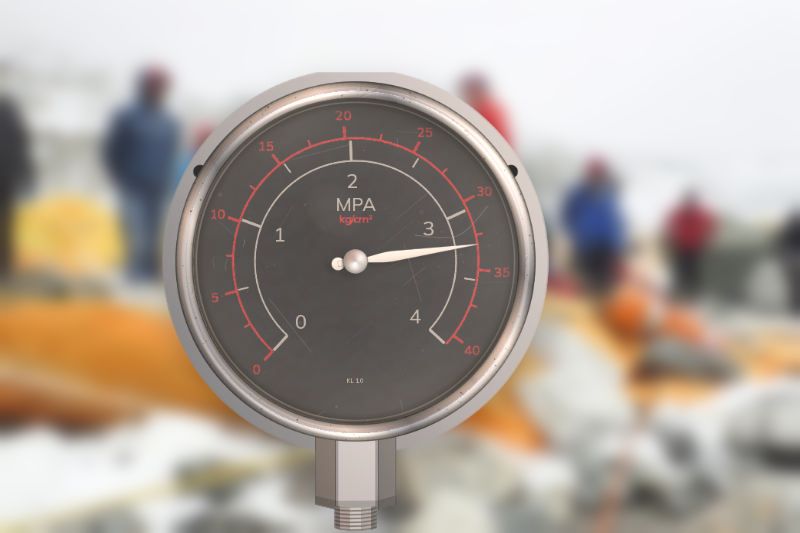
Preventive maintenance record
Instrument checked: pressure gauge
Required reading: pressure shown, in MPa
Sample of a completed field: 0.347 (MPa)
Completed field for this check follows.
3.25 (MPa)
